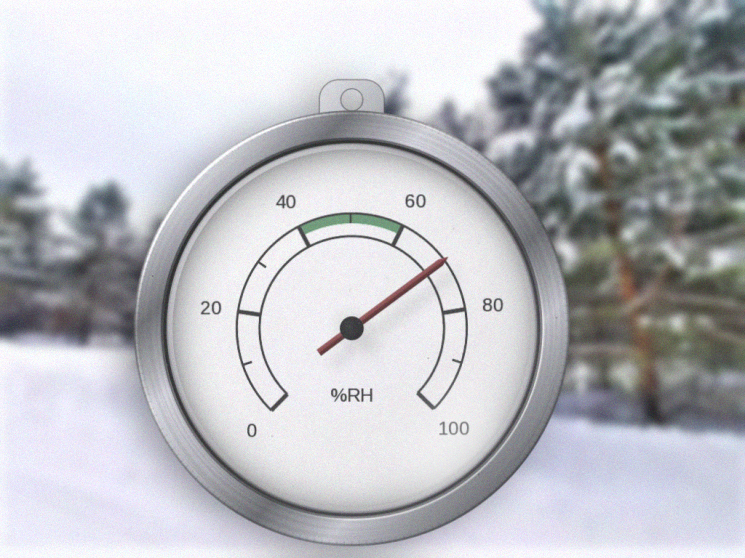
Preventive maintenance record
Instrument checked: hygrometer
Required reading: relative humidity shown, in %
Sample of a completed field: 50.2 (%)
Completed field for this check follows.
70 (%)
